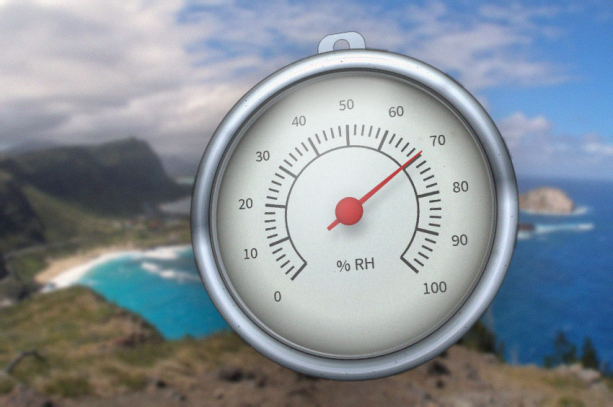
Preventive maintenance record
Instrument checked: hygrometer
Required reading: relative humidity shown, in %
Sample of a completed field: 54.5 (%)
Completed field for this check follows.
70 (%)
